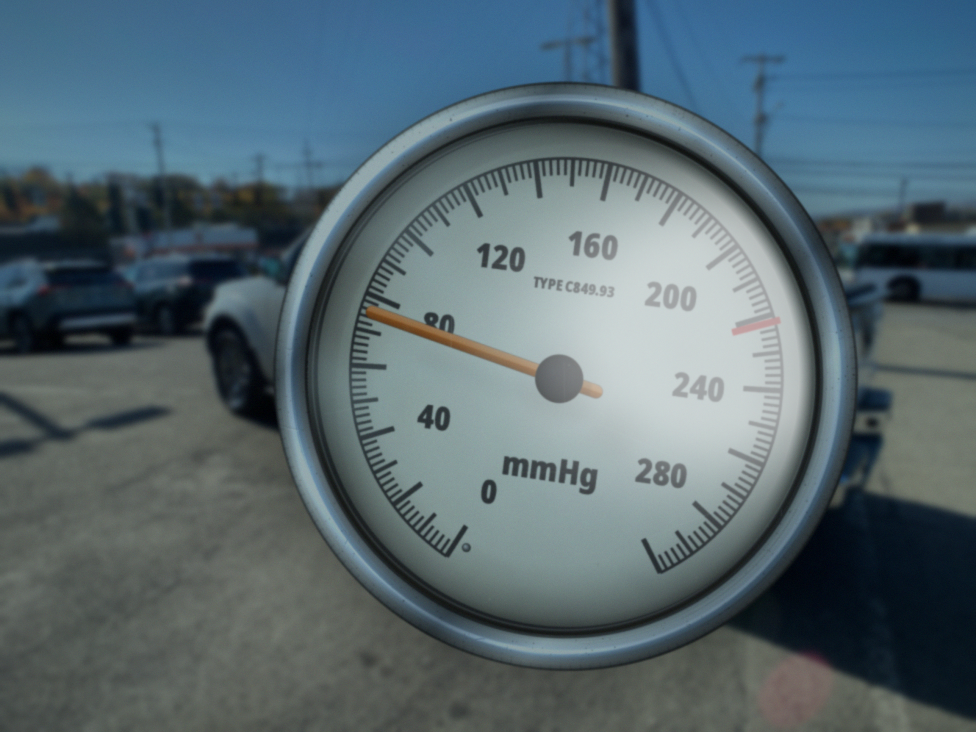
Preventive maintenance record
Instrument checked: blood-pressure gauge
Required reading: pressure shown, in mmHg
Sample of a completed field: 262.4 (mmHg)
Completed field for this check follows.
76 (mmHg)
